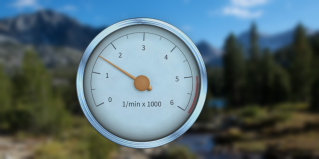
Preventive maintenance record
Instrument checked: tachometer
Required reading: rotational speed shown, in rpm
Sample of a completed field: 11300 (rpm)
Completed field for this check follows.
1500 (rpm)
